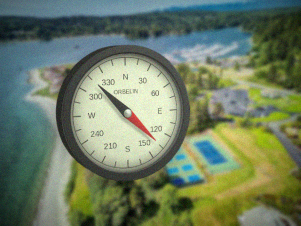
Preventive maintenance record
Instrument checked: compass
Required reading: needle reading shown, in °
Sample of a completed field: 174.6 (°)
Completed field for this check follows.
135 (°)
